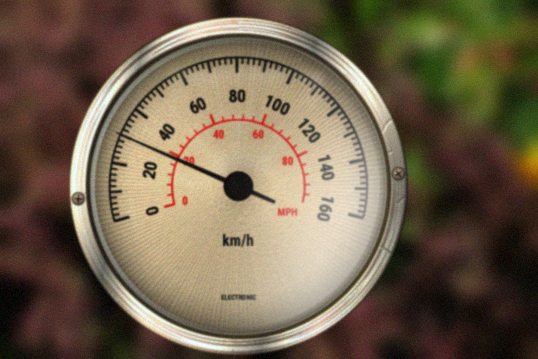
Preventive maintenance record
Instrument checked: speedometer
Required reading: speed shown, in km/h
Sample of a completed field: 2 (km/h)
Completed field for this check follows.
30 (km/h)
